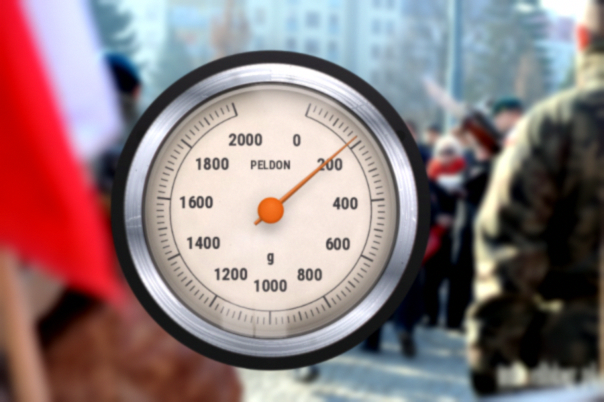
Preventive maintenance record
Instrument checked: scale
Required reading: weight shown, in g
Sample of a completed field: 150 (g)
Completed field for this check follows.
180 (g)
